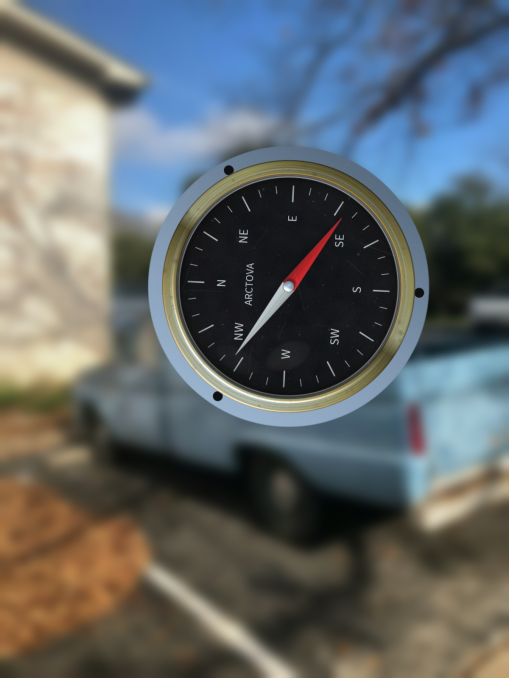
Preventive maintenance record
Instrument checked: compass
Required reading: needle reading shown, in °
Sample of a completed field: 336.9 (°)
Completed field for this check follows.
125 (°)
